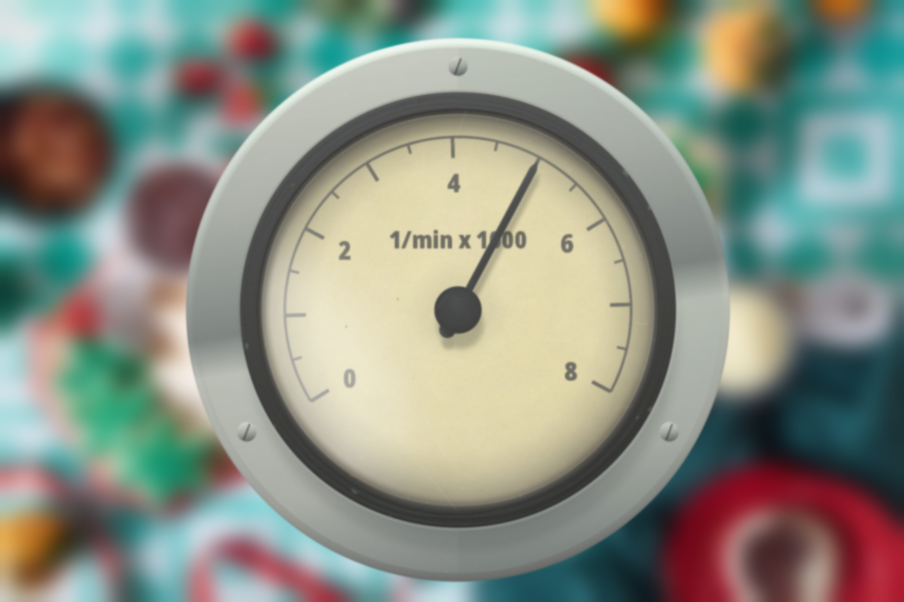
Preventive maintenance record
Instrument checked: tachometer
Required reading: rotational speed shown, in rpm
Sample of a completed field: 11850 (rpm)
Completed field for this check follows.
5000 (rpm)
